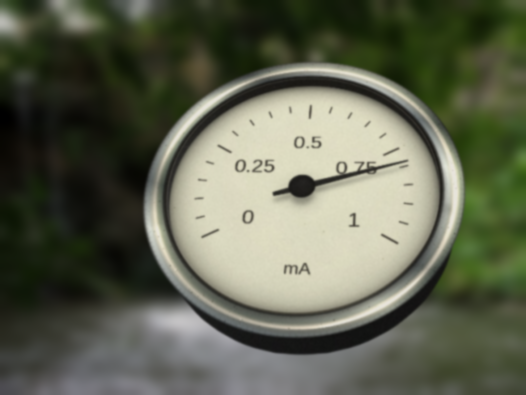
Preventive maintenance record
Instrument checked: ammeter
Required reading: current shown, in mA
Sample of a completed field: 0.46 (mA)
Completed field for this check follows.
0.8 (mA)
